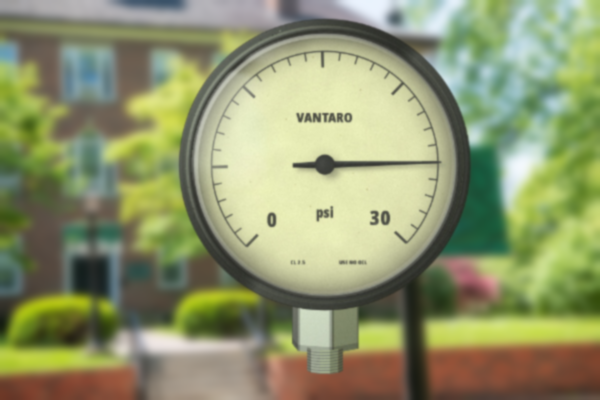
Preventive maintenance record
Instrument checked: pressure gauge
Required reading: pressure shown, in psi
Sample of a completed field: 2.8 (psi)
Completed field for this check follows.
25 (psi)
